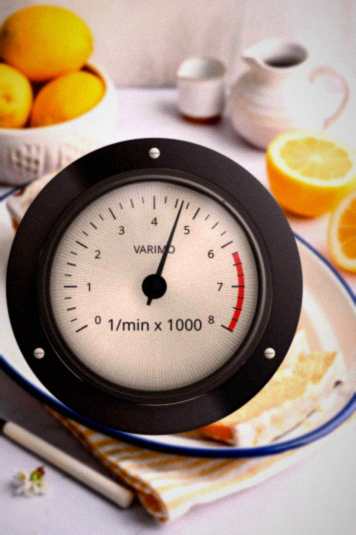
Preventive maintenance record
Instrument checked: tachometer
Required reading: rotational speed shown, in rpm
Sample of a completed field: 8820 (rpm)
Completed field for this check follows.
4625 (rpm)
